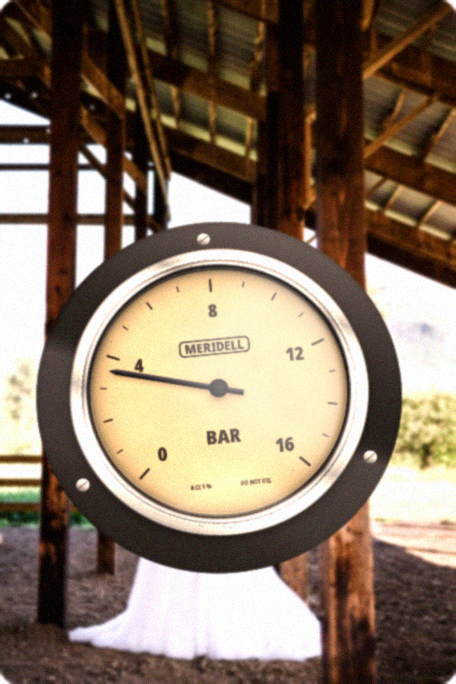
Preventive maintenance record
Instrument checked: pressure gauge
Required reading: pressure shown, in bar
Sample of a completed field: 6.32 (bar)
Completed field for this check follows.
3.5 (bar)
